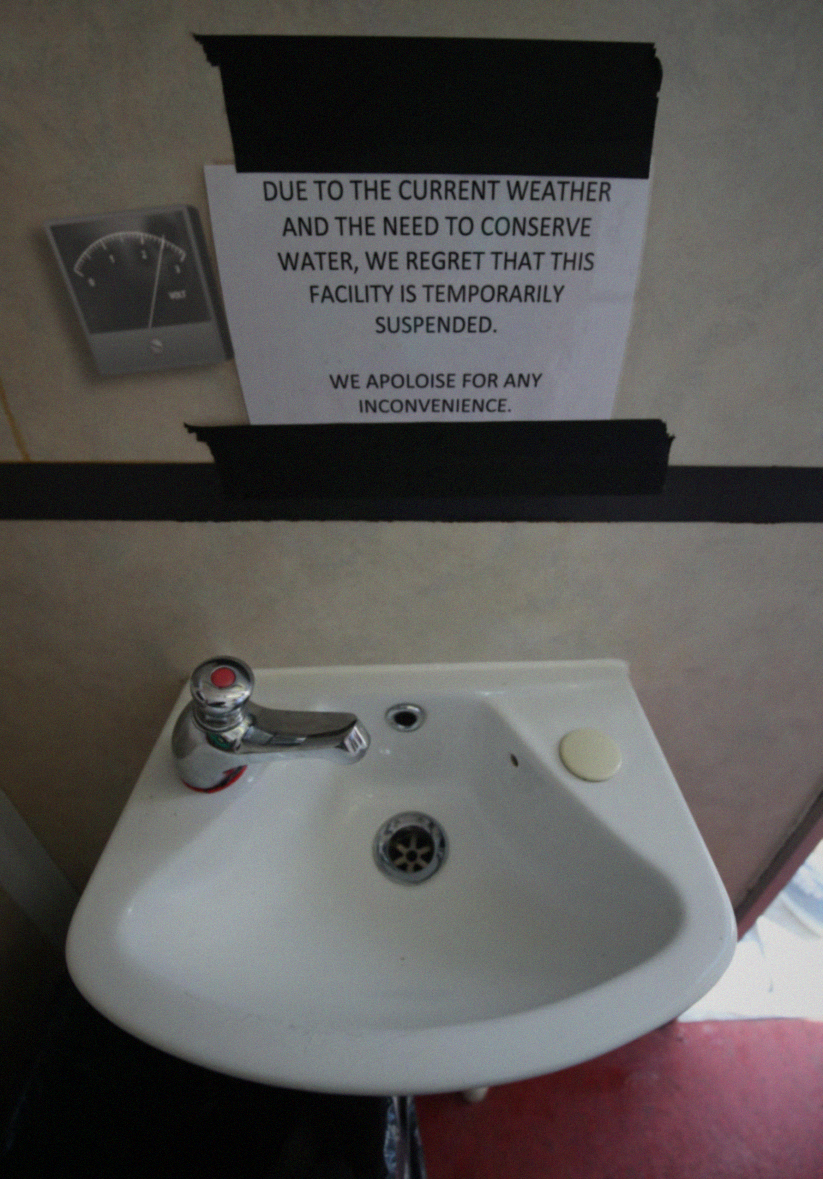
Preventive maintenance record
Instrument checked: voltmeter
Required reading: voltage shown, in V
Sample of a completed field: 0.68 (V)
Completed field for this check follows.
2.5 (V)
